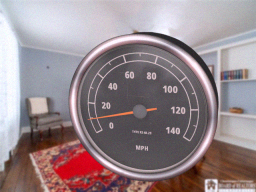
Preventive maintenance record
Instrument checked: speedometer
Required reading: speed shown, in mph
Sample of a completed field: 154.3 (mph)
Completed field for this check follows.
10 (mph)
